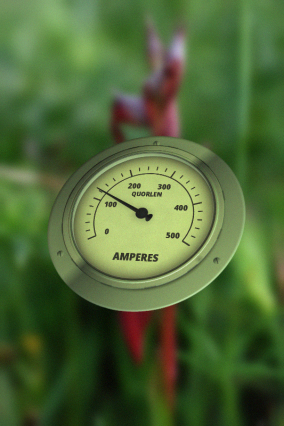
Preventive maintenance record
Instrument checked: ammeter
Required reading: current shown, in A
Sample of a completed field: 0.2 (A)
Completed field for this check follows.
120 (A)
